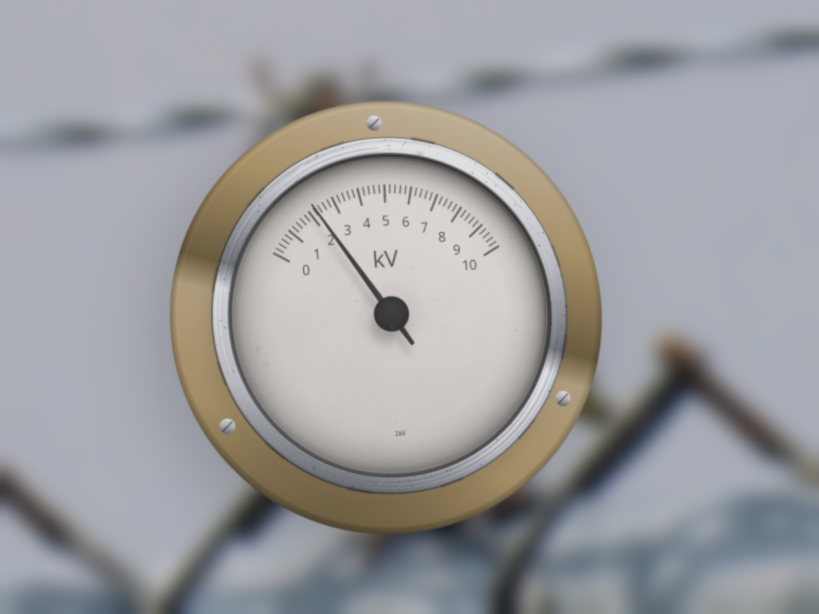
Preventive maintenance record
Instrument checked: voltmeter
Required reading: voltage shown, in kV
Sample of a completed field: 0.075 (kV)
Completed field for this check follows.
2.2 (kV)
